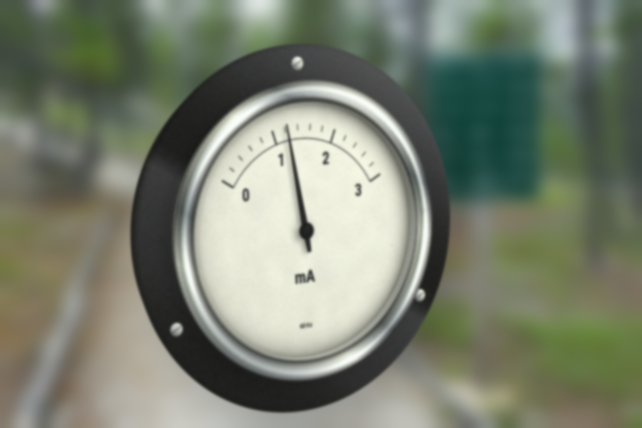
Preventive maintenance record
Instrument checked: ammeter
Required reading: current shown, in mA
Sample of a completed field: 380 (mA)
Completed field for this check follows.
1.2 (mA)
